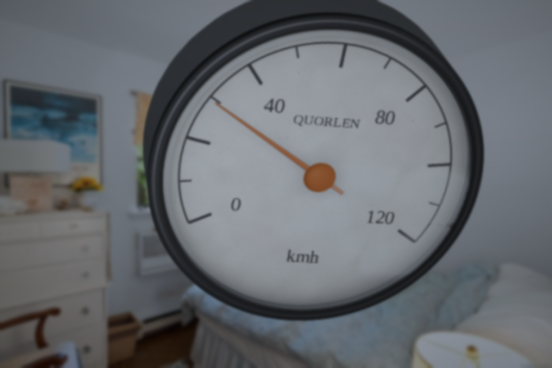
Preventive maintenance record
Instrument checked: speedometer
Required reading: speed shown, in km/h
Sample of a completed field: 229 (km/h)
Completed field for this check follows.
30 (km/h)
